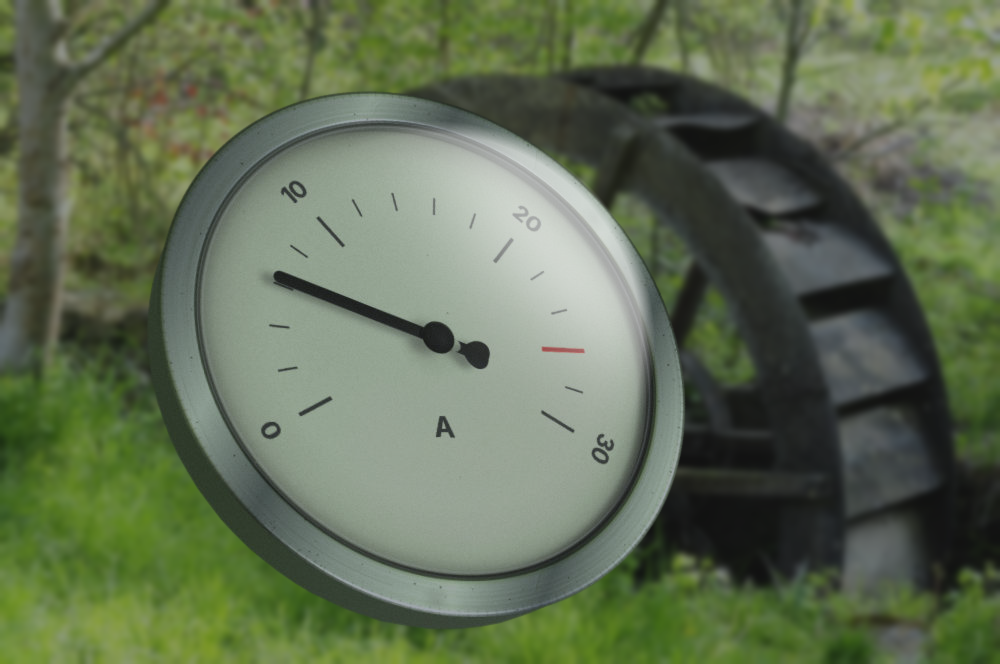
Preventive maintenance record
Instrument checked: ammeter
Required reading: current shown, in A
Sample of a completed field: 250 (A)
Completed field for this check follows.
6 (A)
